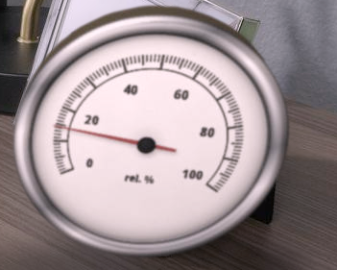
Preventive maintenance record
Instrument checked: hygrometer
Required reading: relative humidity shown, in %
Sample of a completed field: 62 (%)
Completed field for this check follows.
15 (%)
